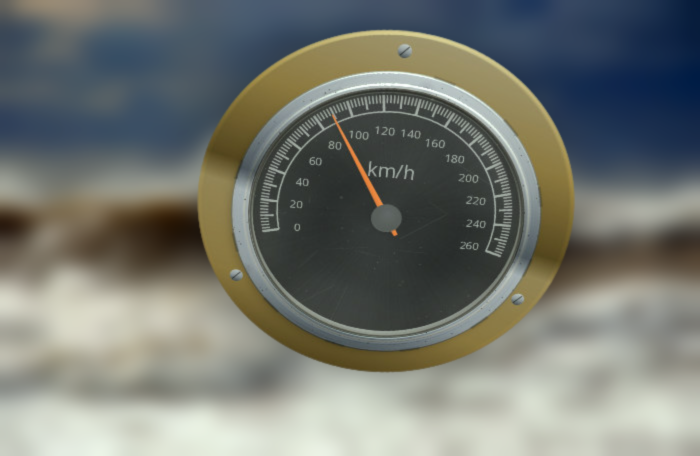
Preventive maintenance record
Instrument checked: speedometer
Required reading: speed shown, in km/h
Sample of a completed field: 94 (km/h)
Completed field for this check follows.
90 (km/h)
